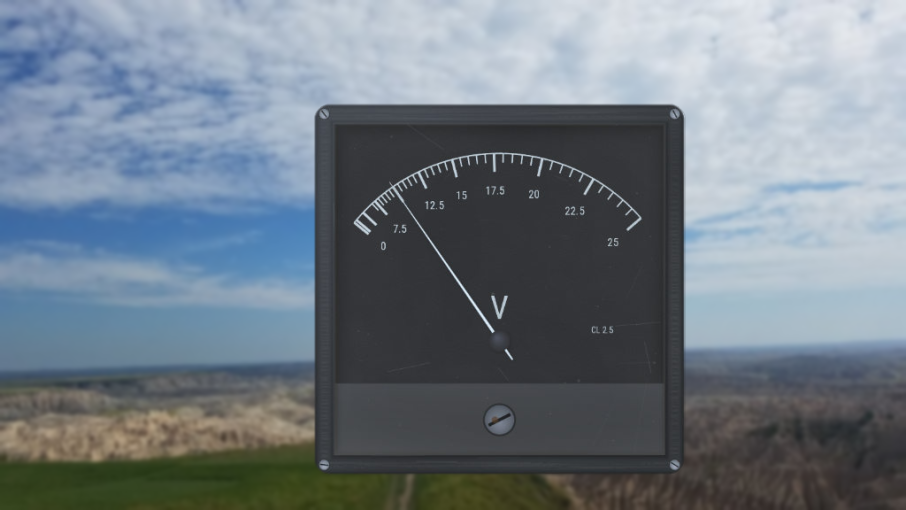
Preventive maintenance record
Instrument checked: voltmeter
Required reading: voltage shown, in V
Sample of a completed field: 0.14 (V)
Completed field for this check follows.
10 (V)
